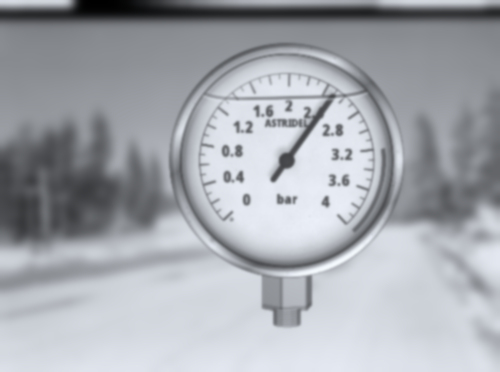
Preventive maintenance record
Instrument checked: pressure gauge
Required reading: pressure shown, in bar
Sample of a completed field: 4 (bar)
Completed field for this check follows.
2.5 (bar)
